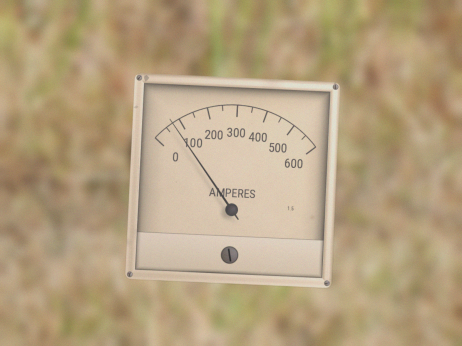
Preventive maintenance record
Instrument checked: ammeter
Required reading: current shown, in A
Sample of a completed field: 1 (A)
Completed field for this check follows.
75 (A)
